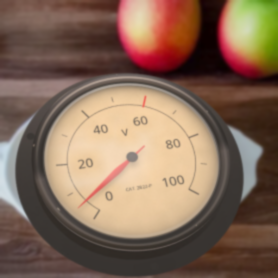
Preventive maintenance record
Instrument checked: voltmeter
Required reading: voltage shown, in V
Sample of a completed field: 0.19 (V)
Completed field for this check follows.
5 (V)
